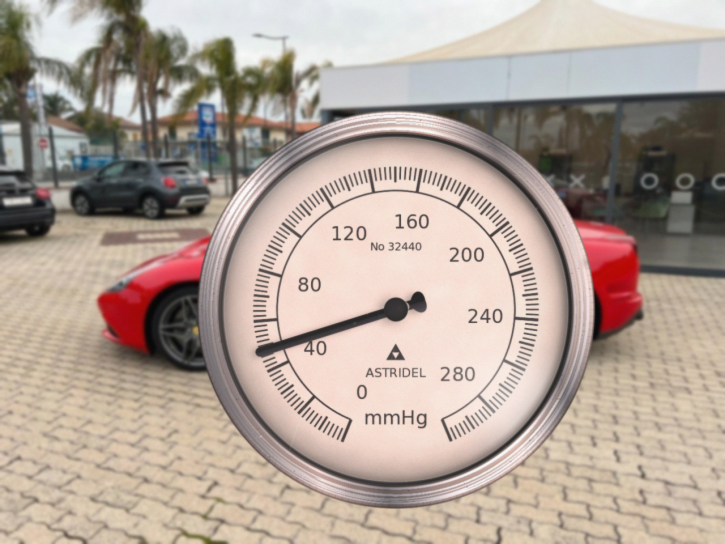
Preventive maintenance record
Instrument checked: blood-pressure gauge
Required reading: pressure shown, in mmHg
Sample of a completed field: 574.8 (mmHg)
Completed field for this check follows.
48 (mmHg)
